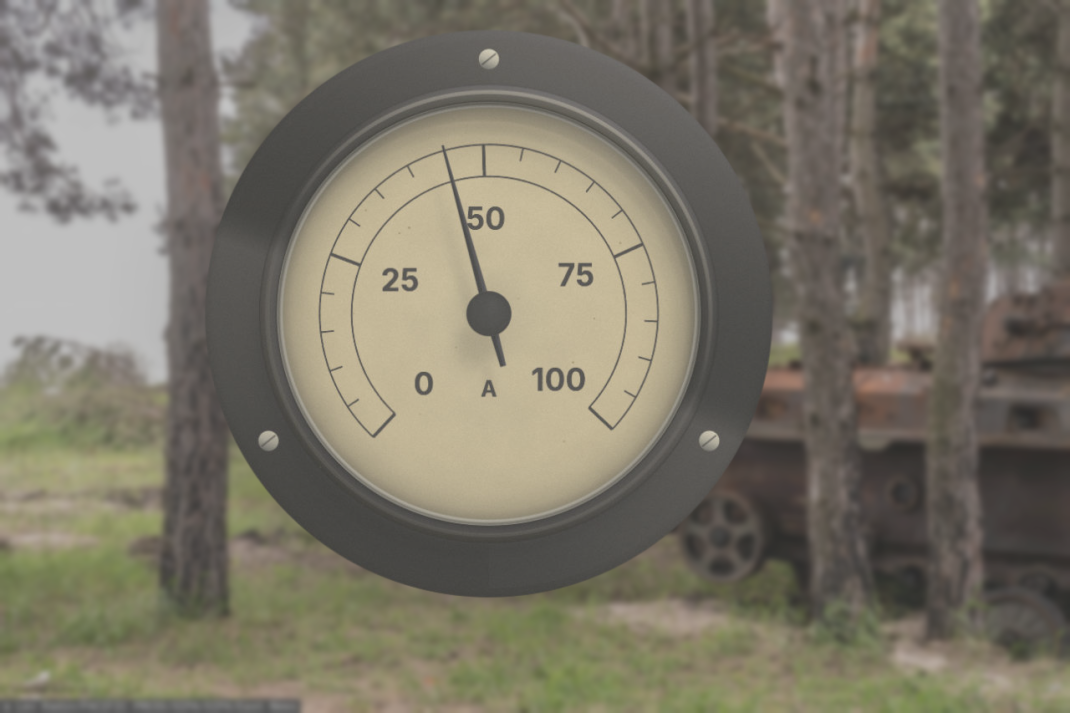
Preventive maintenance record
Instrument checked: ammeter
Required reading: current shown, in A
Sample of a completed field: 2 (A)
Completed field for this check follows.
45 (A)
